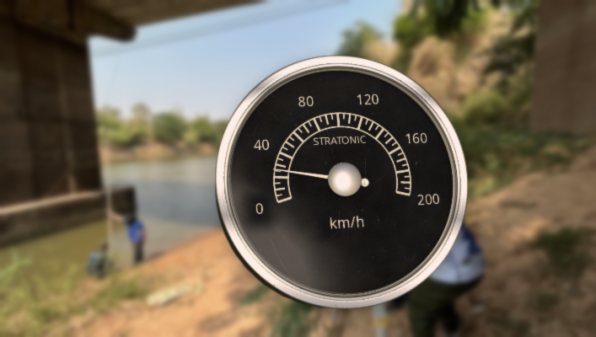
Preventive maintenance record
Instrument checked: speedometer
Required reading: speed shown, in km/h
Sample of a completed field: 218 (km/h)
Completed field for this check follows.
25 (km/h)
